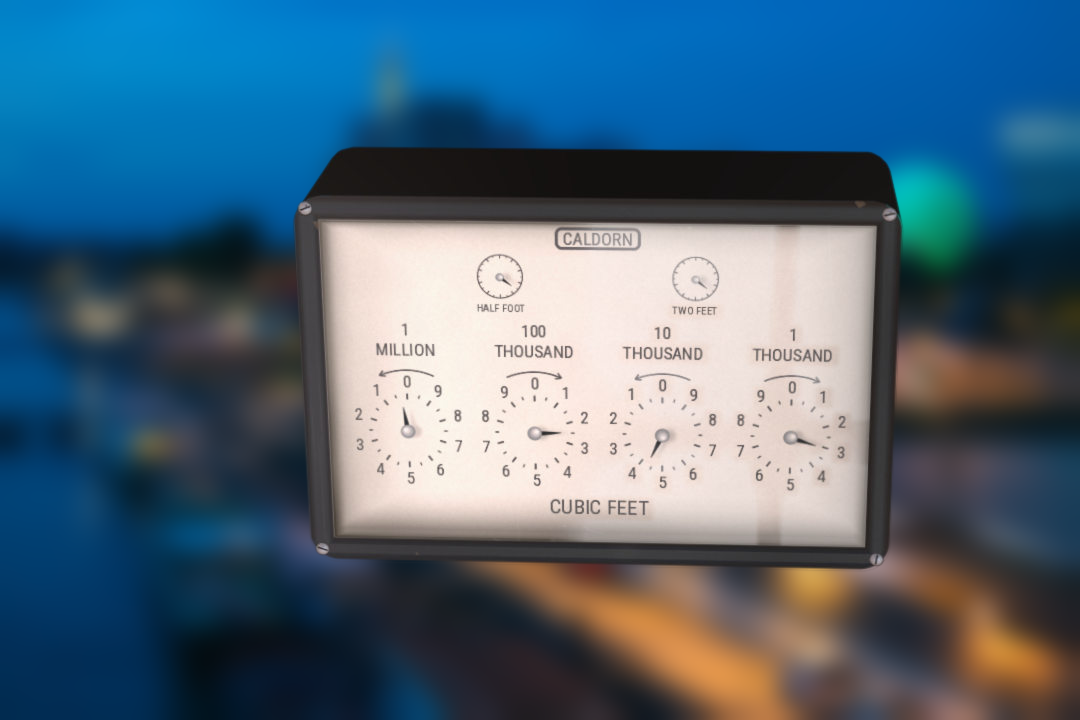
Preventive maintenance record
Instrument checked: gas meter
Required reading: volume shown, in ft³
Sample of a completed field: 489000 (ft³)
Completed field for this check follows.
24300 (ft³)
